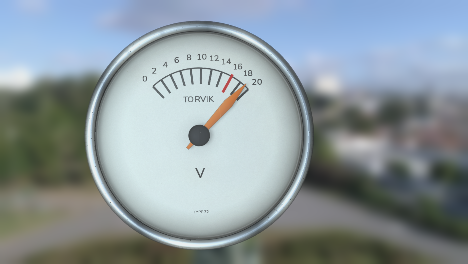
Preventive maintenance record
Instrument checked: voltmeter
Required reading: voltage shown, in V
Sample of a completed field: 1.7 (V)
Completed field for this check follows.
19 (V)
